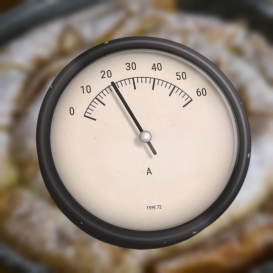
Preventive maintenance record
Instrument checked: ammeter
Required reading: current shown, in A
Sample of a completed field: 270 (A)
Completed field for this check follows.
20 (A)
